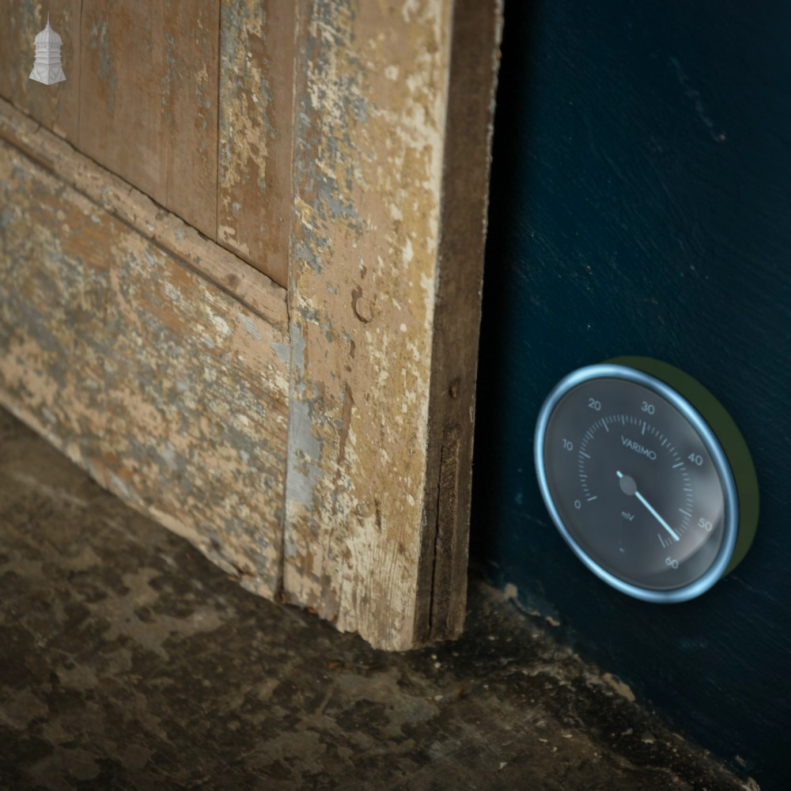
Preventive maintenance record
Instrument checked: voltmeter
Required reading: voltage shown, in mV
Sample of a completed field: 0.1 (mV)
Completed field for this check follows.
55 (mV)
